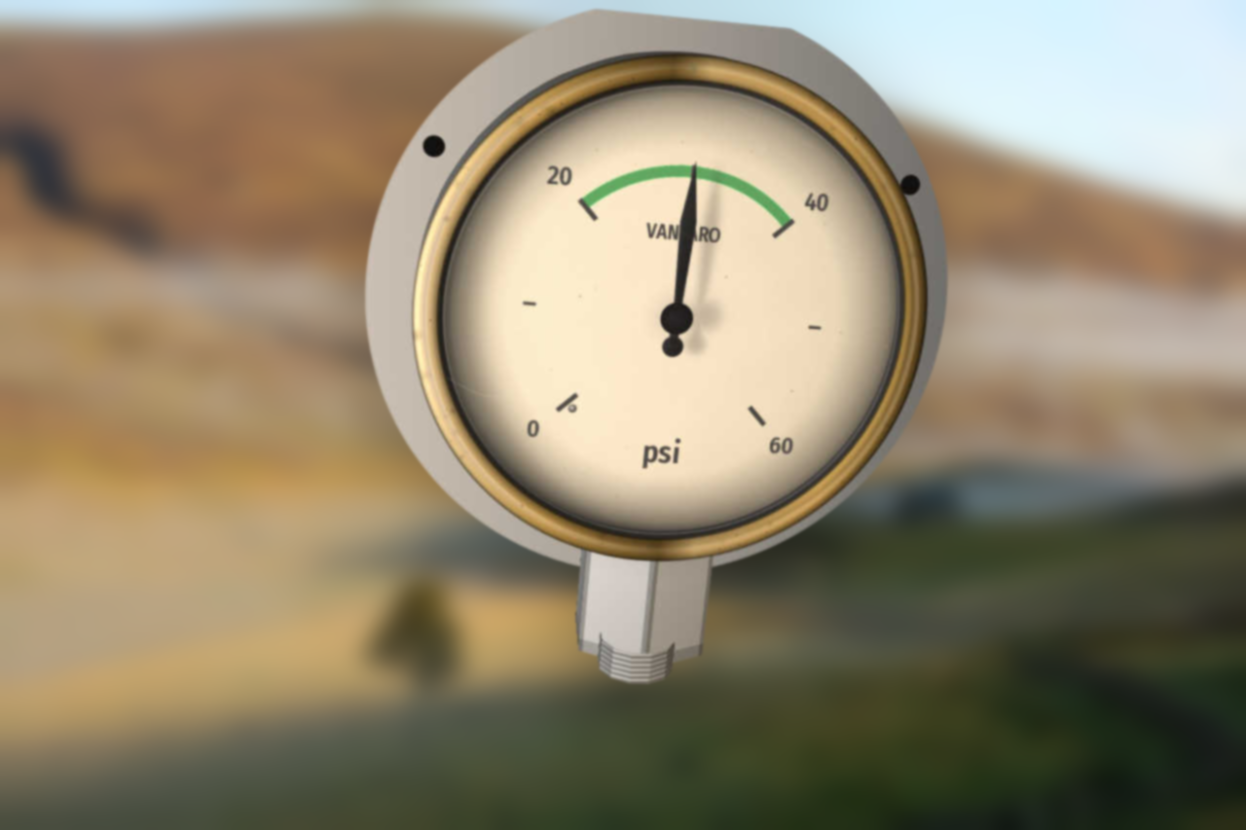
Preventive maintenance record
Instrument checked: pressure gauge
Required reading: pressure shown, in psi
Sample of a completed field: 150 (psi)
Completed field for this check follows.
30 (psi)
